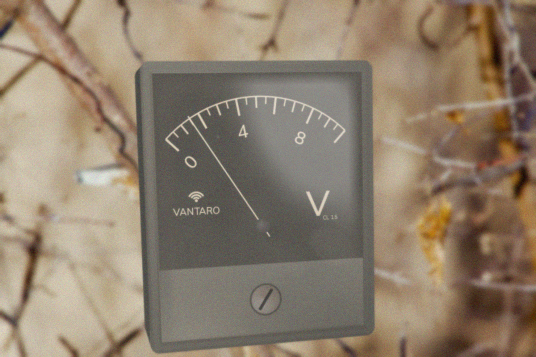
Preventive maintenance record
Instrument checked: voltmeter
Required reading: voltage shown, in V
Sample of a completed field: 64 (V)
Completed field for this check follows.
1.5 (V)
